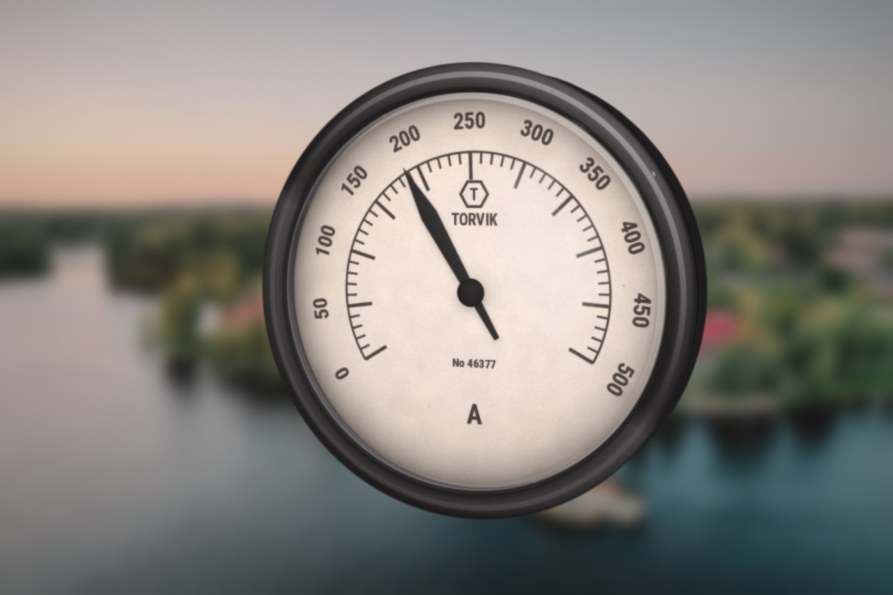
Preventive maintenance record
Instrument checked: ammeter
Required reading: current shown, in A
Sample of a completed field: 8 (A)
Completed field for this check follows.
190 (A)
